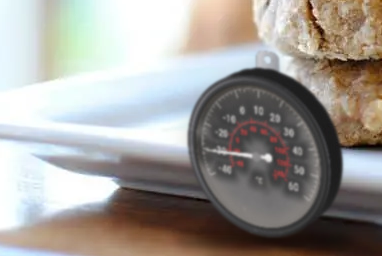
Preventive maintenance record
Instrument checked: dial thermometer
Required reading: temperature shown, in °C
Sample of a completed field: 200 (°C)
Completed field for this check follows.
-30 (°C)
